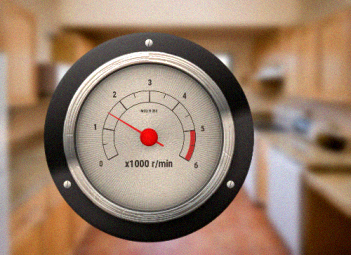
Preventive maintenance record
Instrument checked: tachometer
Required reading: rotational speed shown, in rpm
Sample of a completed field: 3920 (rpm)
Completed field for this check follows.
1500 (rpm)
